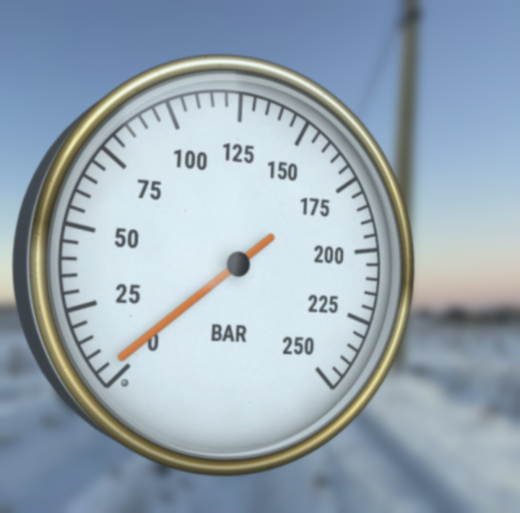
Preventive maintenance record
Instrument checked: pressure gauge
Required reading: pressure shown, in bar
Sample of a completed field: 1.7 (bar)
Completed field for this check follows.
5 (bar)
